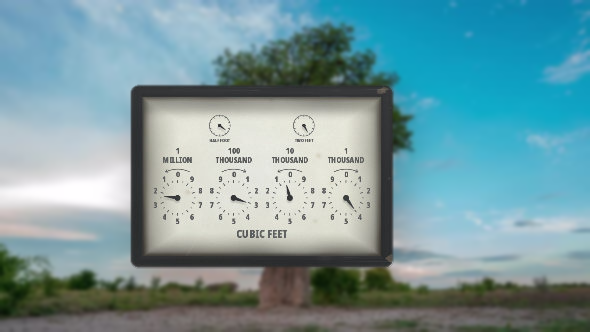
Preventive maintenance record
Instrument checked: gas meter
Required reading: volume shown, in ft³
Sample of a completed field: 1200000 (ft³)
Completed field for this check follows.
230400 (ft³)
